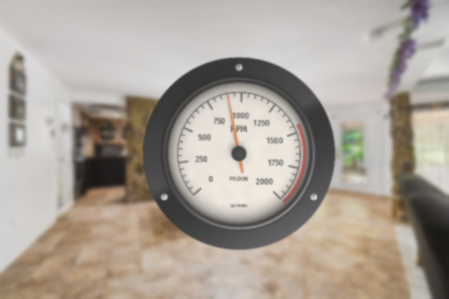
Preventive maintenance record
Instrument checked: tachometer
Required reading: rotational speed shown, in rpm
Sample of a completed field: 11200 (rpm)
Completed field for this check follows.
900 (rpm)
